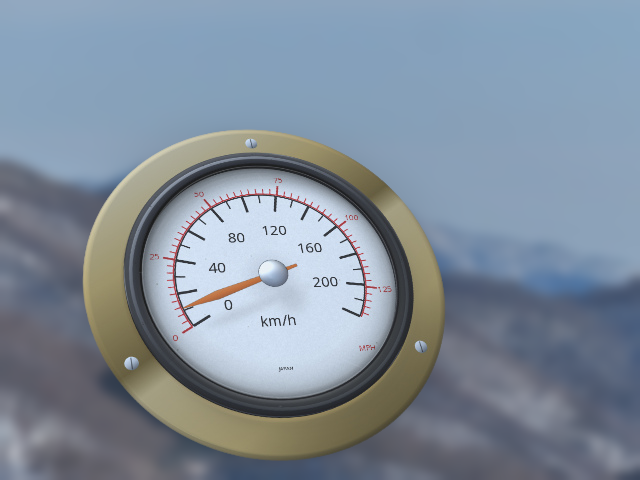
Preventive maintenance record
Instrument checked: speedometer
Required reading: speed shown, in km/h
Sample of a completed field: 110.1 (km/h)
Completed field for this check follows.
10 (km/h)
